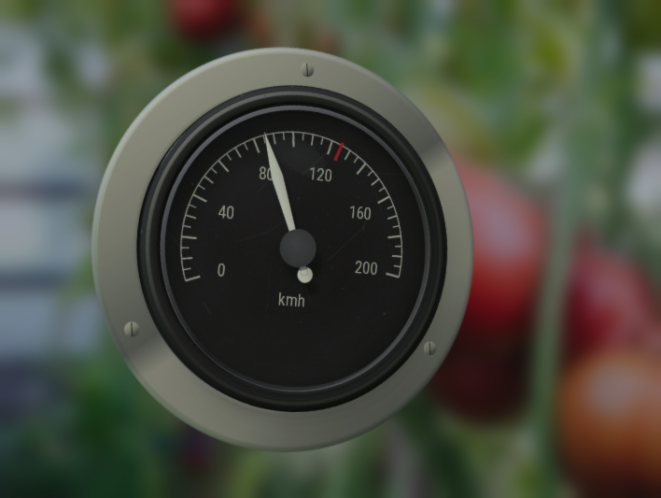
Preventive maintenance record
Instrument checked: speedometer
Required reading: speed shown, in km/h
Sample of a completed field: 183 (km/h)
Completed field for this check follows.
85 (km/h)
